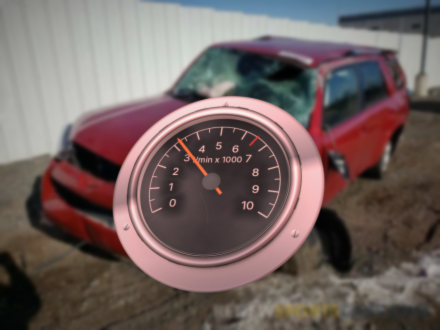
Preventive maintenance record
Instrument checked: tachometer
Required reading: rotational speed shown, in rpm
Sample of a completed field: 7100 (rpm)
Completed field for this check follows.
3250 (rpm)
